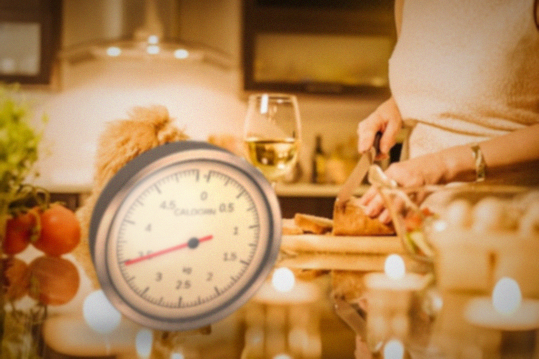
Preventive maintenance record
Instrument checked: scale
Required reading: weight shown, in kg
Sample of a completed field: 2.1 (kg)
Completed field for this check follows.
3.5 (kg)
